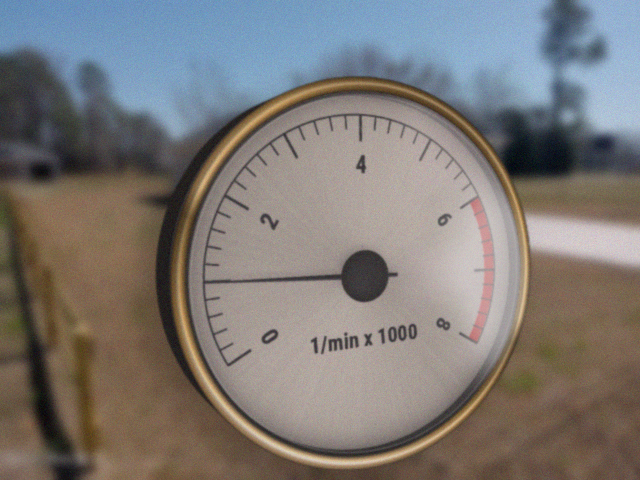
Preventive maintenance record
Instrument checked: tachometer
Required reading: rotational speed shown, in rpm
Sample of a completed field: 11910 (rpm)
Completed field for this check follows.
1000 (rpm)
